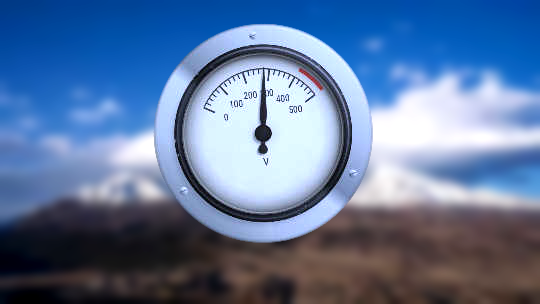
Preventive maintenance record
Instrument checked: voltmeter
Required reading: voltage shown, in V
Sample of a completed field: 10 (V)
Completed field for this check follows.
280 (V)
